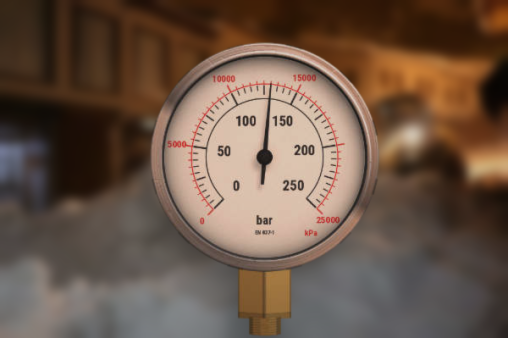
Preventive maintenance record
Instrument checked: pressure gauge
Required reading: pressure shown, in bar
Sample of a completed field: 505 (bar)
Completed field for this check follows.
130 (bar)
